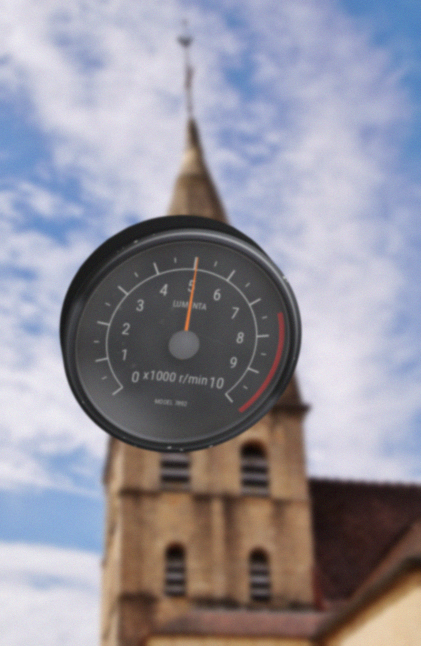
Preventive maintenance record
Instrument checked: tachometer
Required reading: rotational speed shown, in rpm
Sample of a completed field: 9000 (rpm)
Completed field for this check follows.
5000 (rpm)
